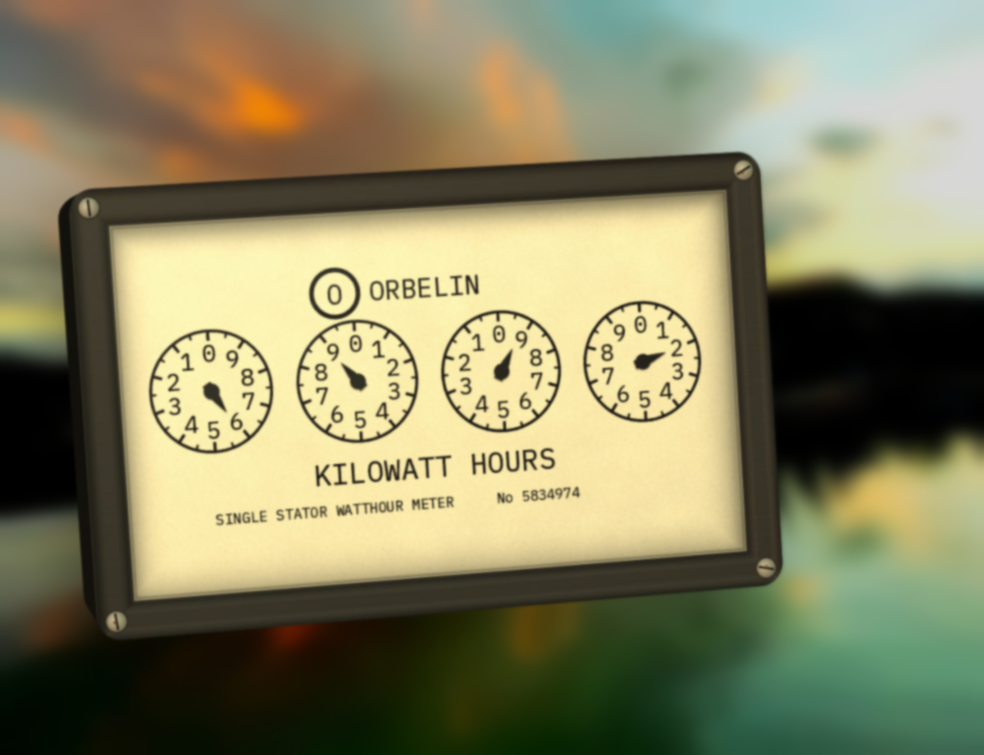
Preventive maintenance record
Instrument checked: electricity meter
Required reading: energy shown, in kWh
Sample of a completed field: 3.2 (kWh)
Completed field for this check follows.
5892 (kWh)
